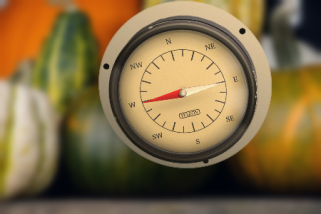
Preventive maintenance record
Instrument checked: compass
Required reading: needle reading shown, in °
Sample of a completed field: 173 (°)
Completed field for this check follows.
270 (°)
